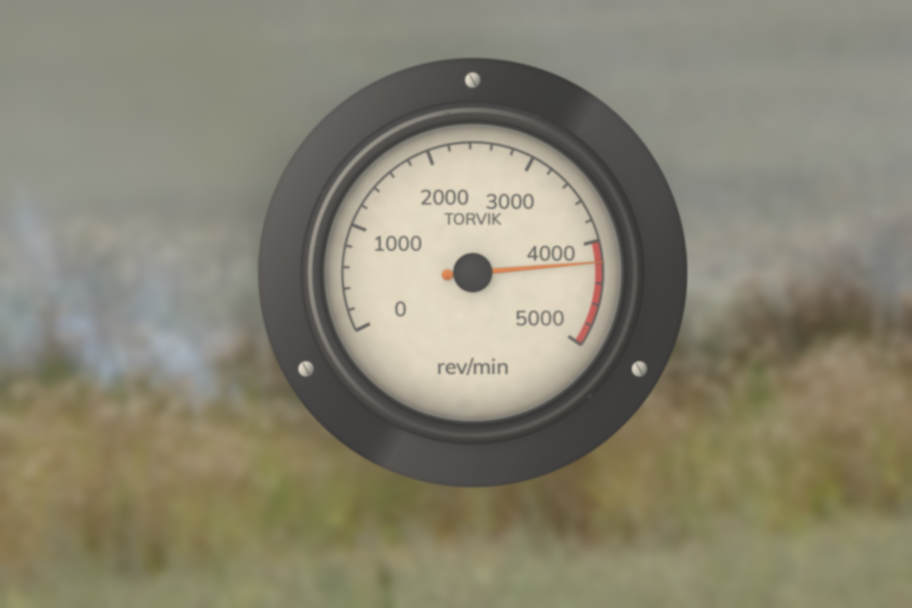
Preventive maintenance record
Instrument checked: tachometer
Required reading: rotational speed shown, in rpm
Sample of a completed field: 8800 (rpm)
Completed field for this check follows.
4200 (rpm)
